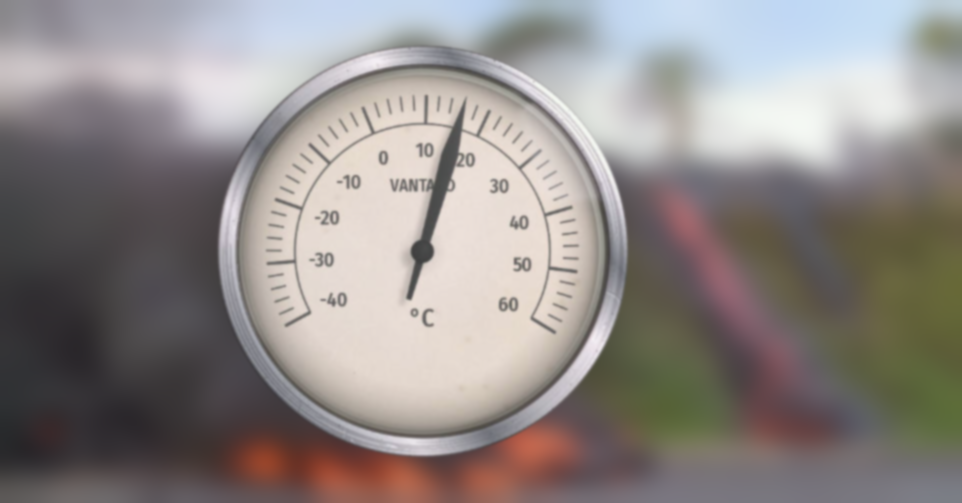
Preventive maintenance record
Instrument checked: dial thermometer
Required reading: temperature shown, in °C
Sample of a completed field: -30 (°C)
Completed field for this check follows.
16 (°C)
